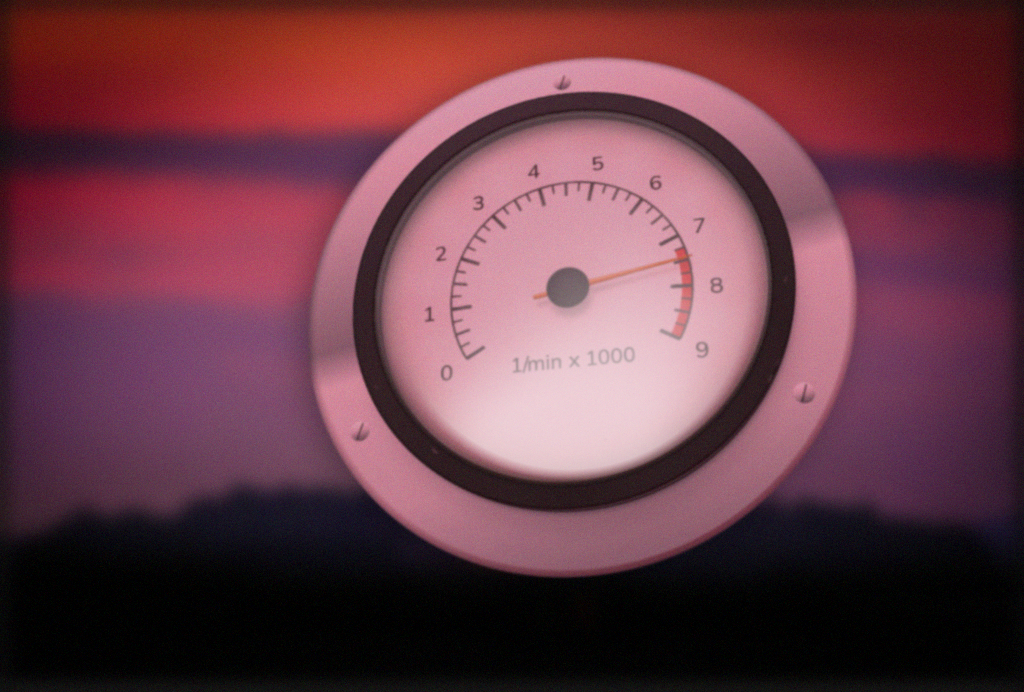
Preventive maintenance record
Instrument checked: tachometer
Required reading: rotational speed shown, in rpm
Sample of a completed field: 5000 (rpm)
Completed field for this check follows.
7500 (rpm)
